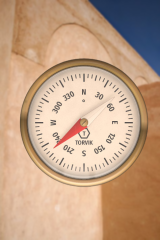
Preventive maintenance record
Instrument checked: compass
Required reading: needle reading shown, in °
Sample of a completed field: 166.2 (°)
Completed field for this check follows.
230 (°)
